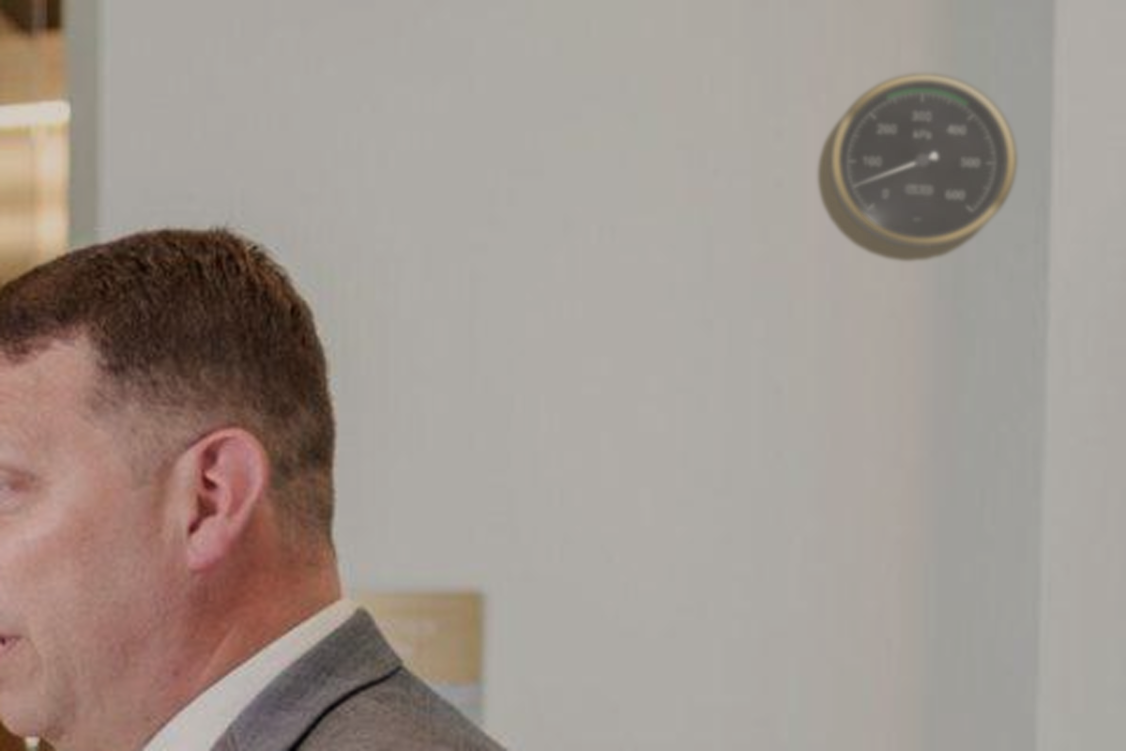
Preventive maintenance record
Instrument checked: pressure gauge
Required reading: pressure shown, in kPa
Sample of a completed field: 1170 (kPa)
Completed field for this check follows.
50 (kPa)
